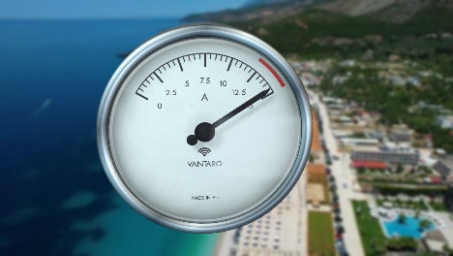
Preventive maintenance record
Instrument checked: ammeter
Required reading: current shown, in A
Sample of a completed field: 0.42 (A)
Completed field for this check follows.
14.5 (A)
